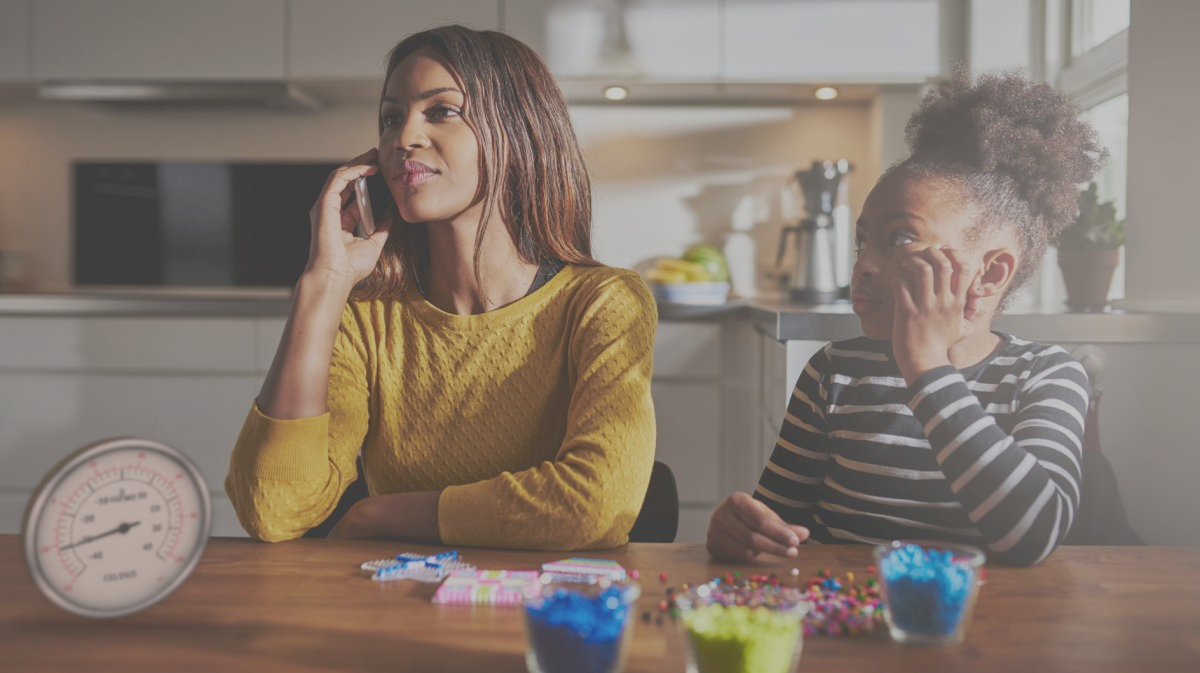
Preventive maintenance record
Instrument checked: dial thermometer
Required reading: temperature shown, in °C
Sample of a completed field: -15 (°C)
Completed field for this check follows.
-30 (°C)
